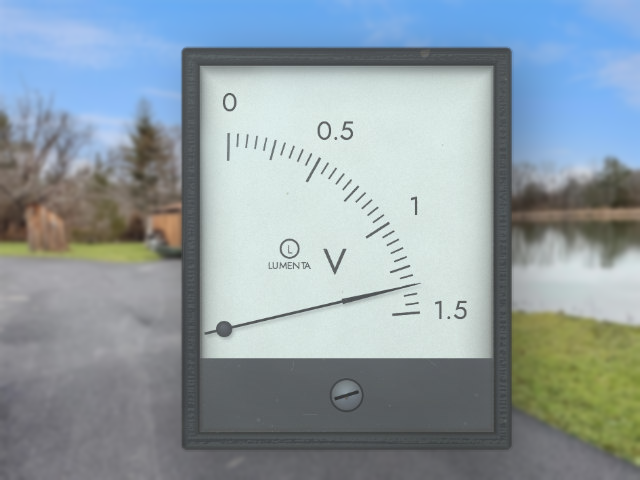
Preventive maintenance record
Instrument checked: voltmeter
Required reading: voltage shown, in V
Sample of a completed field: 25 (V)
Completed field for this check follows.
1.35 (V)
